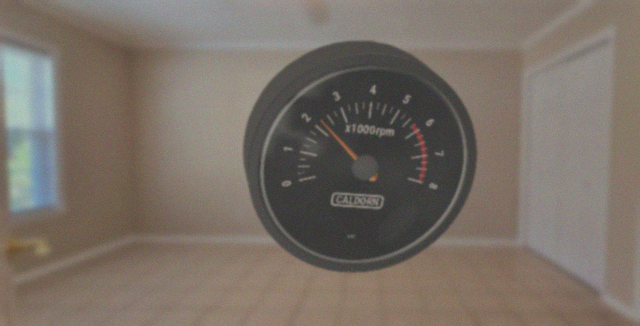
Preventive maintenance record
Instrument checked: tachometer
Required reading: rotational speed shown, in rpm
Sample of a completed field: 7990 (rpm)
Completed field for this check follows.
2250 (rpm)
